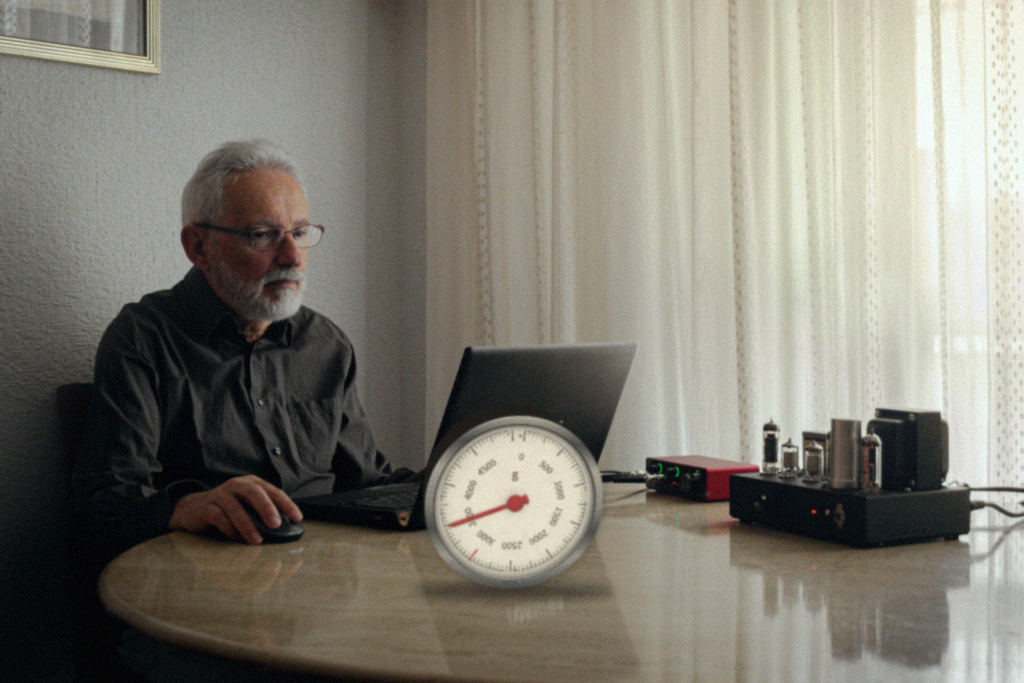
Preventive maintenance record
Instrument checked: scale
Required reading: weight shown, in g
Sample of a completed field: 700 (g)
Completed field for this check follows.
3500 (g)
